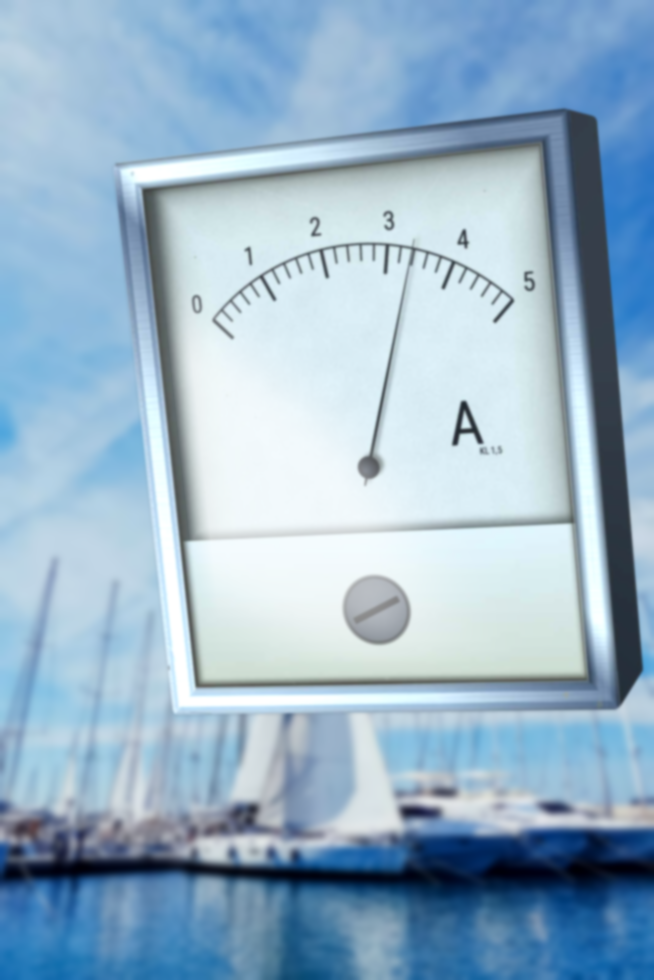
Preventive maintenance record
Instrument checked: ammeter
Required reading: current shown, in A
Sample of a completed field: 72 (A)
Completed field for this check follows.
3.4 (A)
